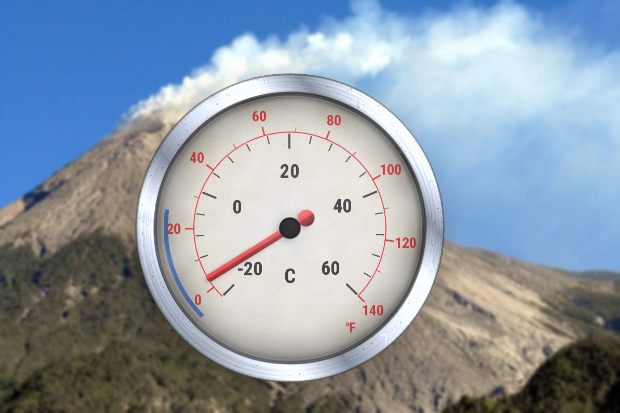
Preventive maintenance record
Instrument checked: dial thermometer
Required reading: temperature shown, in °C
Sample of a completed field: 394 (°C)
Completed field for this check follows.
-16 (°C)
